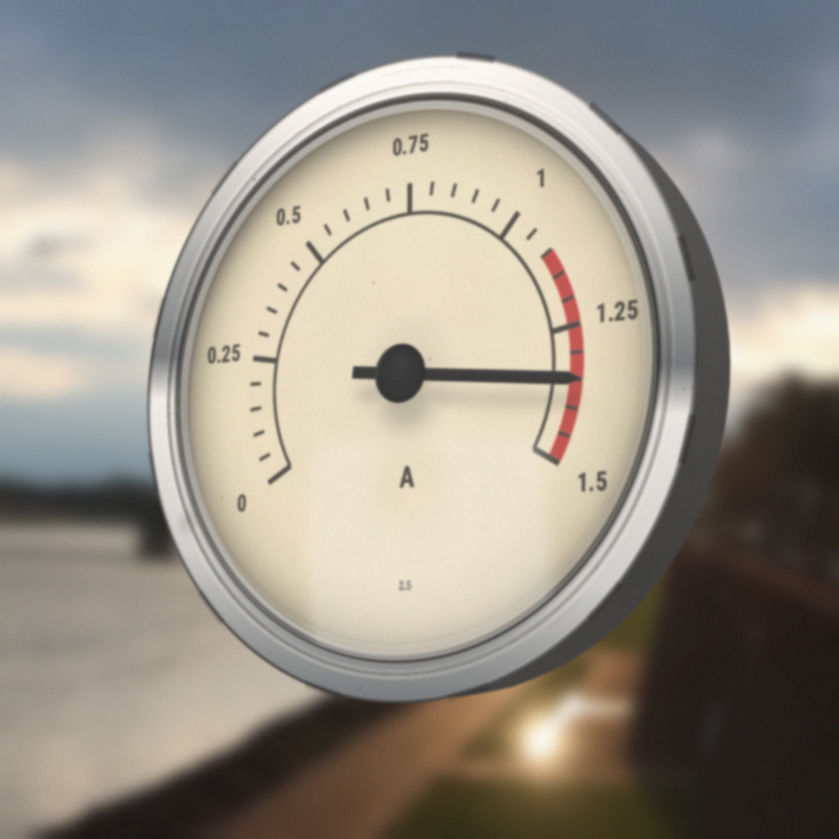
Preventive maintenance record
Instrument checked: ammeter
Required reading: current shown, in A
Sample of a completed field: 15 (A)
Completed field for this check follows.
1.35 (A)
